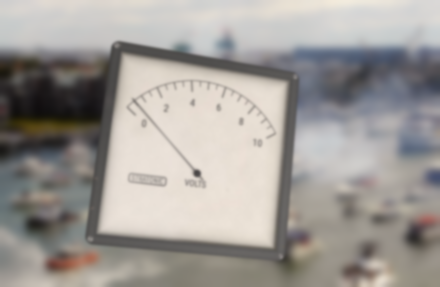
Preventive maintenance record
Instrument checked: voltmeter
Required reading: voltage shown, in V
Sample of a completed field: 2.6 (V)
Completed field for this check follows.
0.5 (V)
